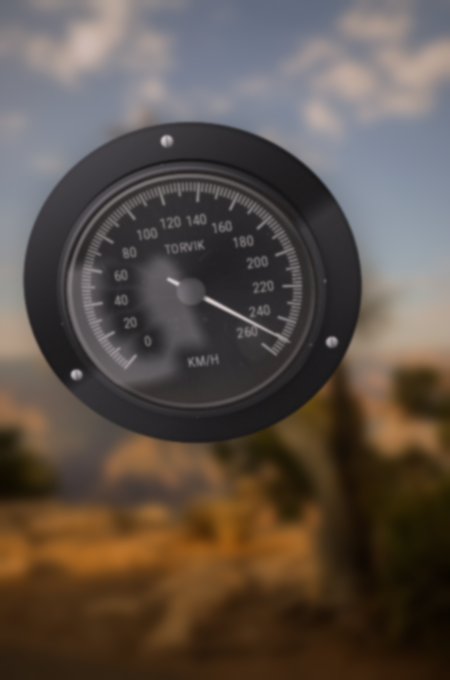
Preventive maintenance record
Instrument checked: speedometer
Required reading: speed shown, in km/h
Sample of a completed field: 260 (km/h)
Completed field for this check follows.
250 (km/h)
